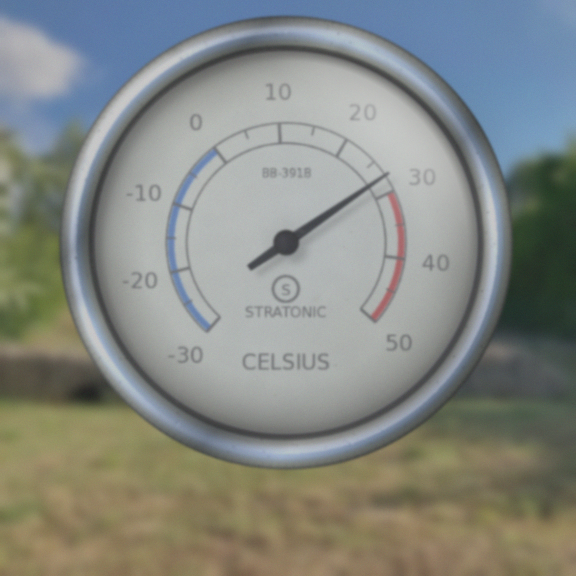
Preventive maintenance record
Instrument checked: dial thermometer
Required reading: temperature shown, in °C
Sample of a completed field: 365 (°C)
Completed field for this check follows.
27.5 (°C)
